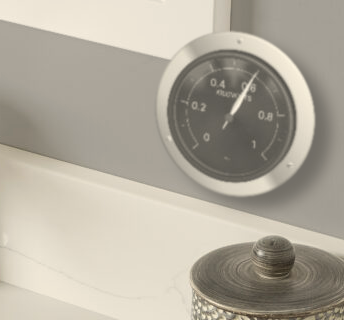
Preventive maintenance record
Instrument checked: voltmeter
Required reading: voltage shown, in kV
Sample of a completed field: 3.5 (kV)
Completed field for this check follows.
0.6 (kV)
